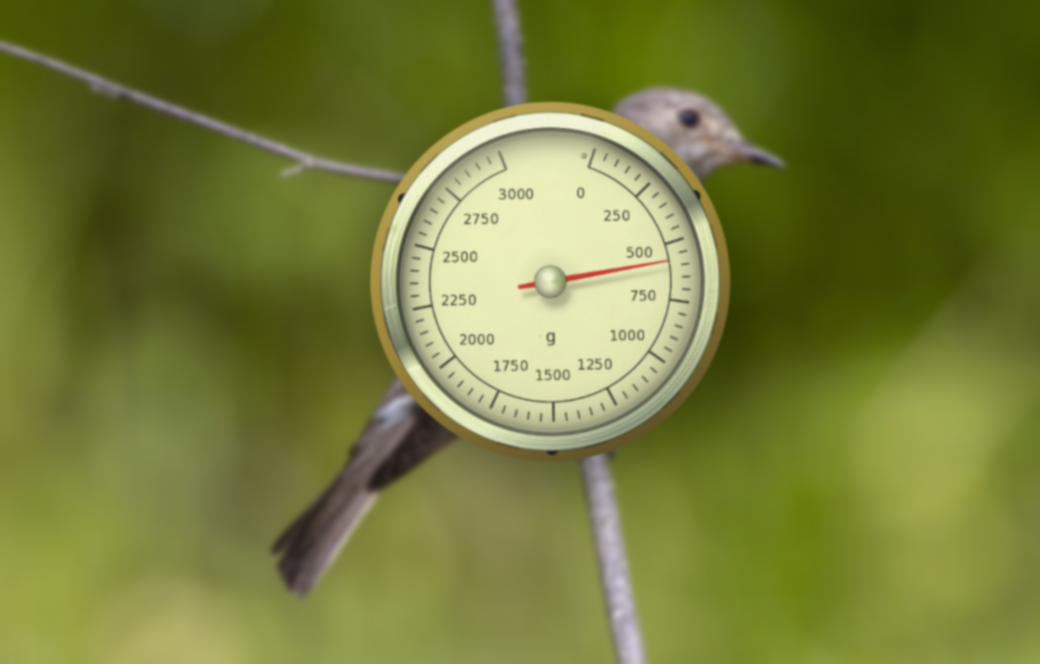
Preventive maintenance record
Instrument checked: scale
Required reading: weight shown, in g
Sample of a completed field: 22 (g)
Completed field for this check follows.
575 (g)
